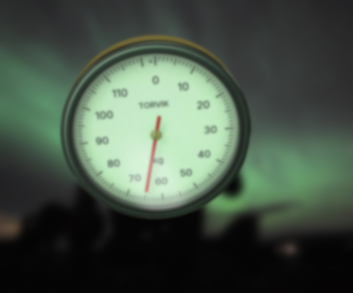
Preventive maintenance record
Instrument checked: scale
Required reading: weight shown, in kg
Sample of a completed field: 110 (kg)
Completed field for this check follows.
65 (kg)
